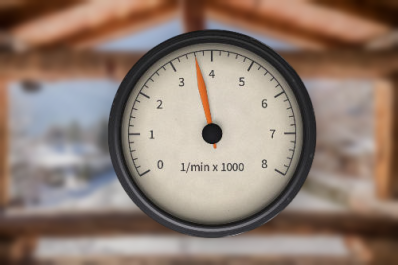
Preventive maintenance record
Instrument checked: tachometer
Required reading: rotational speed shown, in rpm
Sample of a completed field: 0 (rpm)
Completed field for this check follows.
3600 (rpm)
